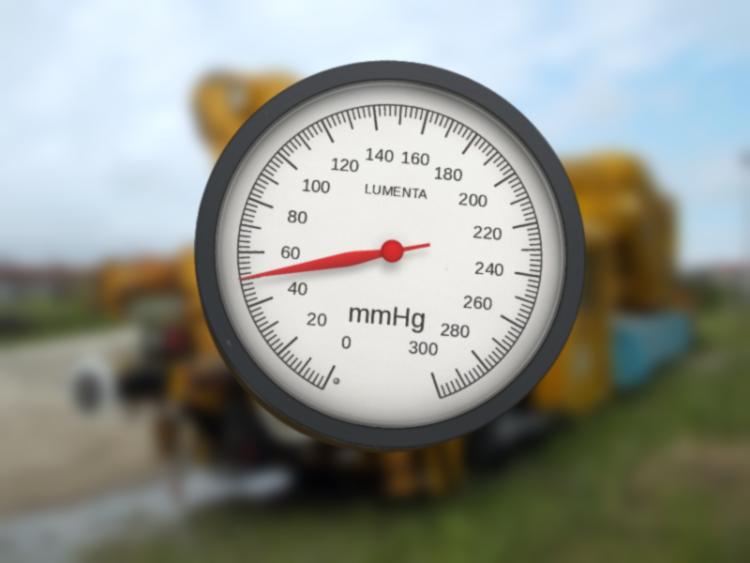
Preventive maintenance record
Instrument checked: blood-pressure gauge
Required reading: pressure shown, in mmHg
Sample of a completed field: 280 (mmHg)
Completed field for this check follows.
50 (mmHg)
